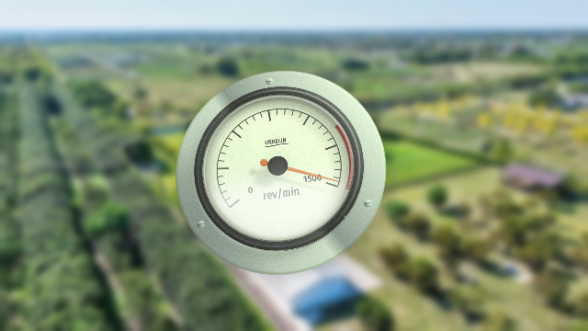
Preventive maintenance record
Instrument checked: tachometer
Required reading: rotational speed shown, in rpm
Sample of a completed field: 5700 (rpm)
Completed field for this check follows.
1475 (rpm)
